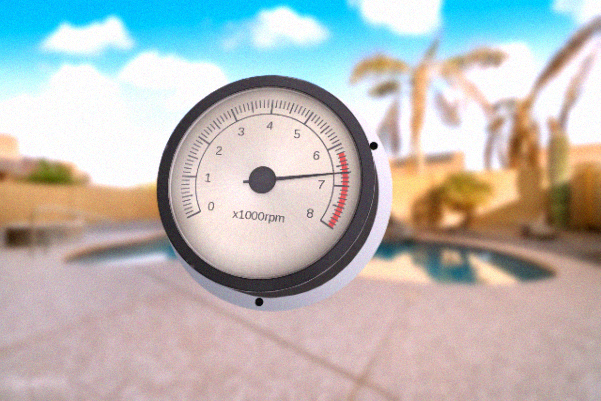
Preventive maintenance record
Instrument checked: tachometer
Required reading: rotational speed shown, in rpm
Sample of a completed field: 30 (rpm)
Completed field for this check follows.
6700 (rpm)
